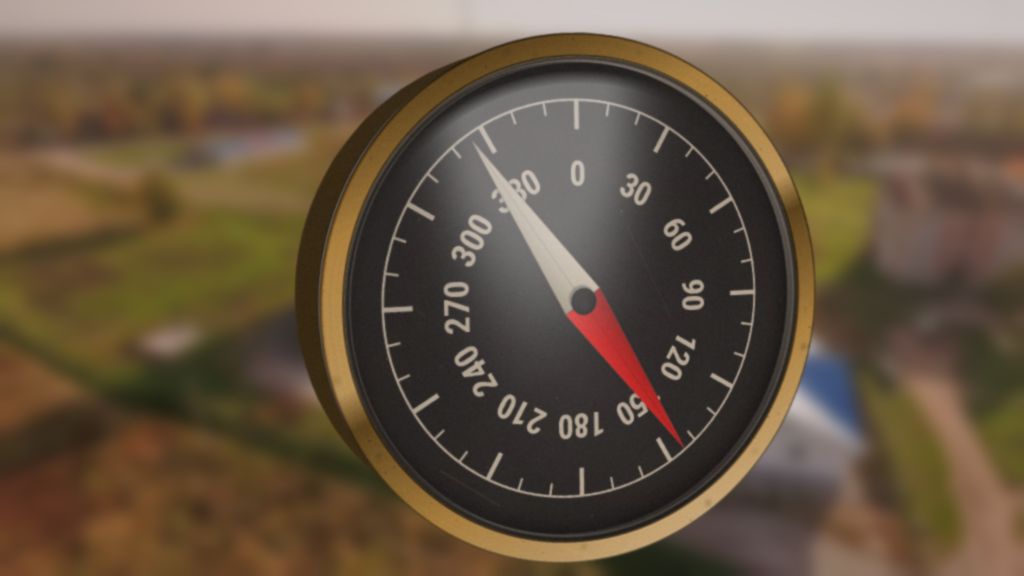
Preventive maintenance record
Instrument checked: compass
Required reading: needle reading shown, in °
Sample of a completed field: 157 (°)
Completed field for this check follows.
145 (°)
